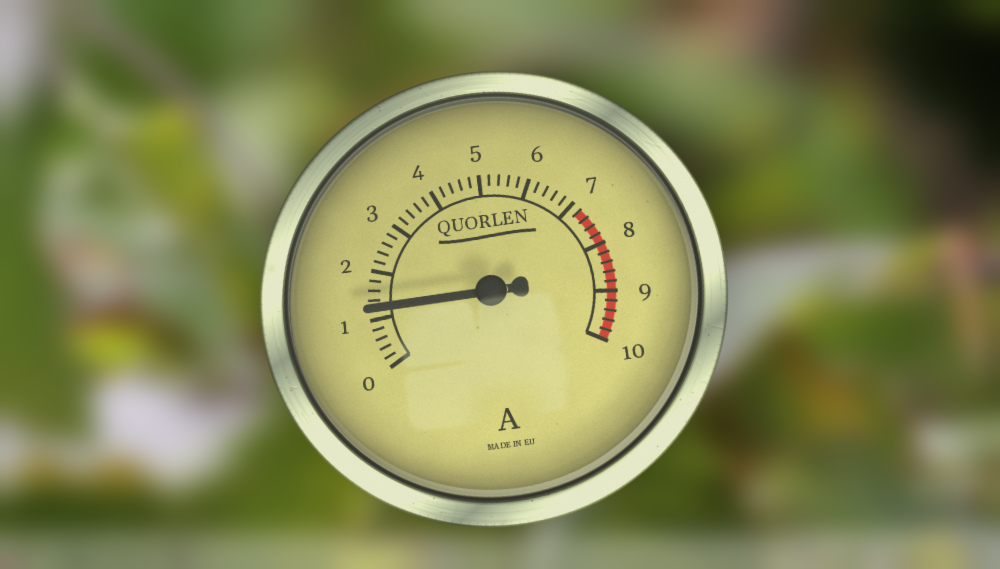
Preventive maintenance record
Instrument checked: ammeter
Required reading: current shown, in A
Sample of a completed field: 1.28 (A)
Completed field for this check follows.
1.2 (A)
